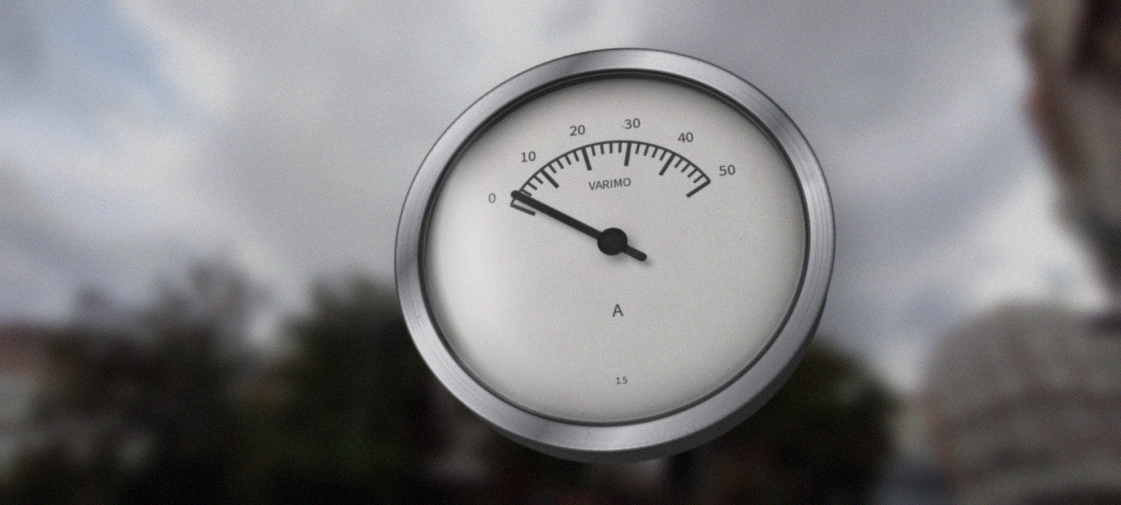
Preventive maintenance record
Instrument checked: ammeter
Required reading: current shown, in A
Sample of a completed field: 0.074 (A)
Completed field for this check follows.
2 (A)
